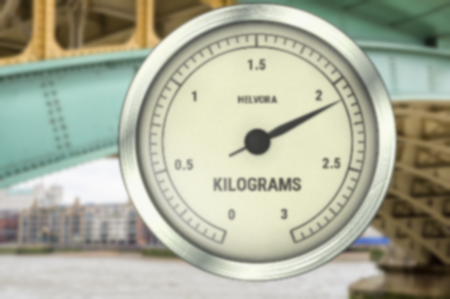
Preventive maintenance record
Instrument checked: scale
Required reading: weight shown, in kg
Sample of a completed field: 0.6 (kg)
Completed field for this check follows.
2.1 (kg)
